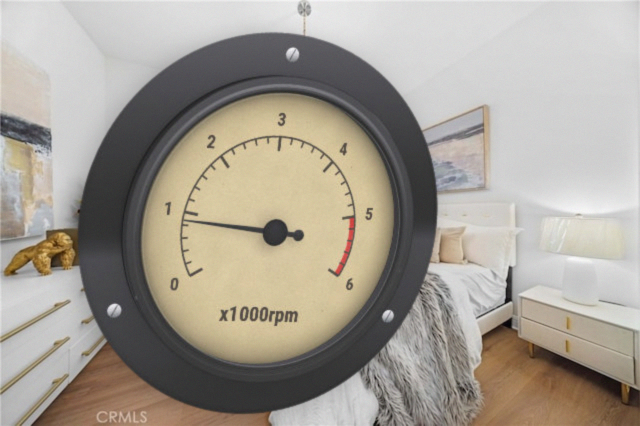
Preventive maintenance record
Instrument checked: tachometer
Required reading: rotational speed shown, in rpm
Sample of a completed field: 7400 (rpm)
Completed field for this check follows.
900 (rpm)
